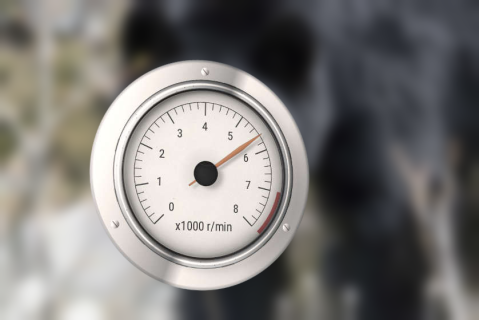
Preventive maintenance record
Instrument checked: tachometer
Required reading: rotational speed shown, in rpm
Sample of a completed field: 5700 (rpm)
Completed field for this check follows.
5600 (rpm)
